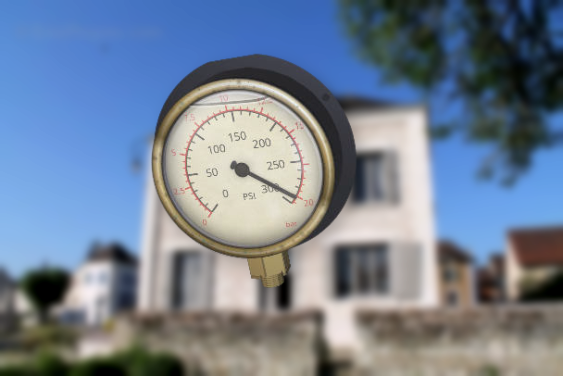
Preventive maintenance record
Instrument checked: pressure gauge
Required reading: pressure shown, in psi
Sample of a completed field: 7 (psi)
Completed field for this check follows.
290 (psi)
